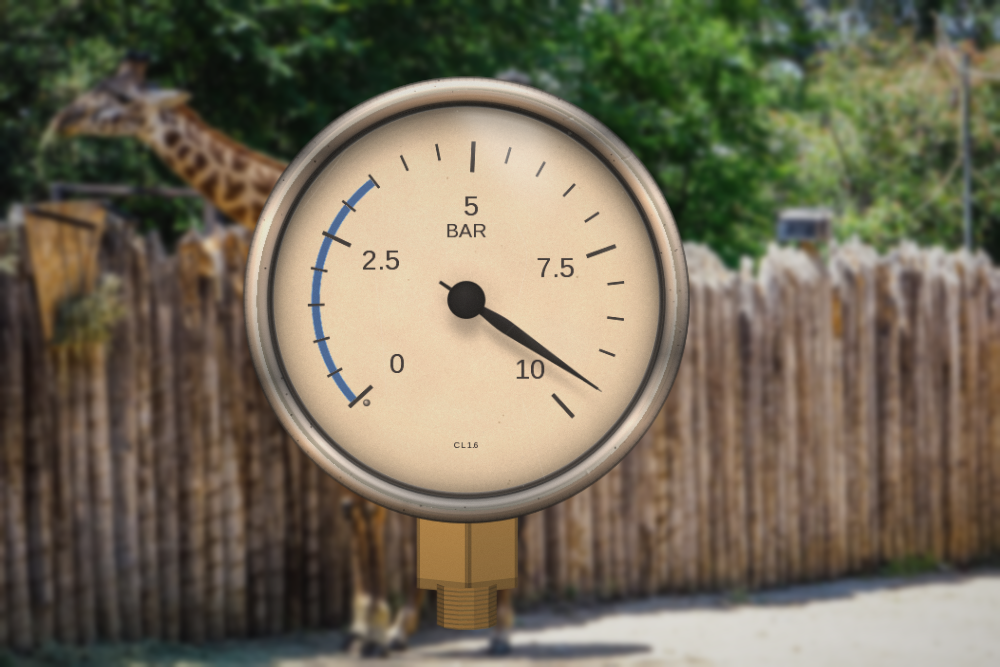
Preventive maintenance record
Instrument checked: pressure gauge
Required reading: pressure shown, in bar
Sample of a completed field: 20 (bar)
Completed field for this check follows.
9.5 (bar)
